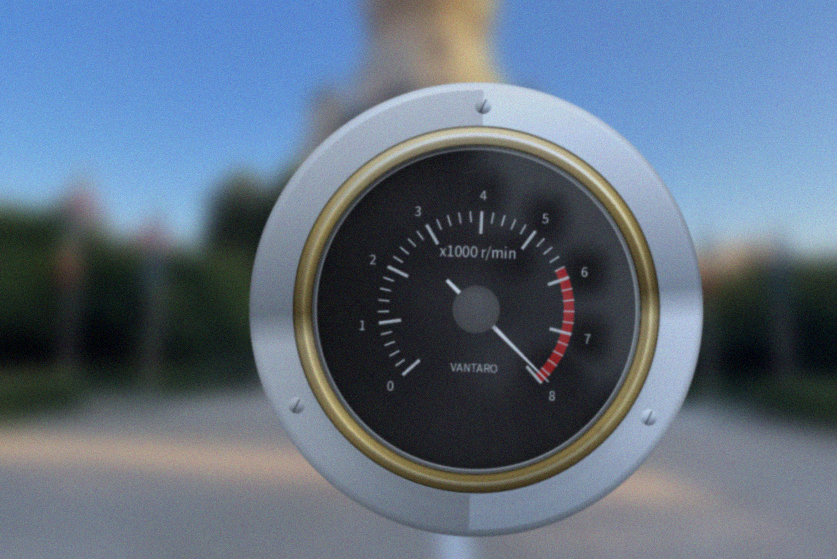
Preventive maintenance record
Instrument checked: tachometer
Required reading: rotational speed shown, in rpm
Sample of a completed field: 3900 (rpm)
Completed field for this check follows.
7900 (rpm)
